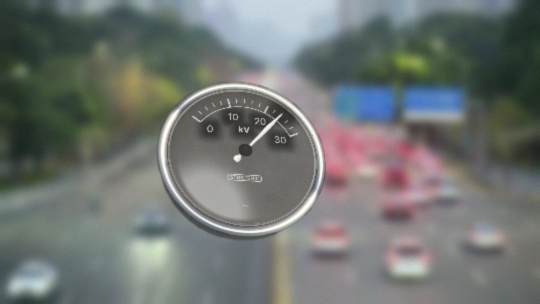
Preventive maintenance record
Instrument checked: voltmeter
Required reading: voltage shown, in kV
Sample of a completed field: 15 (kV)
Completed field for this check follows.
24 (kV)
